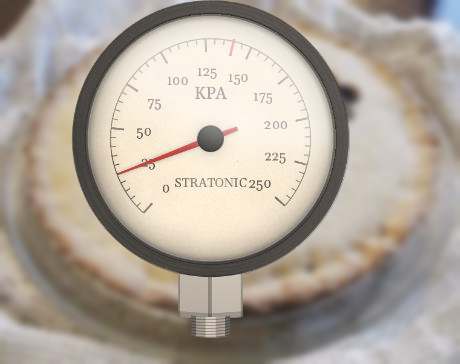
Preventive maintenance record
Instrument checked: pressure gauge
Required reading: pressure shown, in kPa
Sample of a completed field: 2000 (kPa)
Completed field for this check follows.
25 (kPa)
